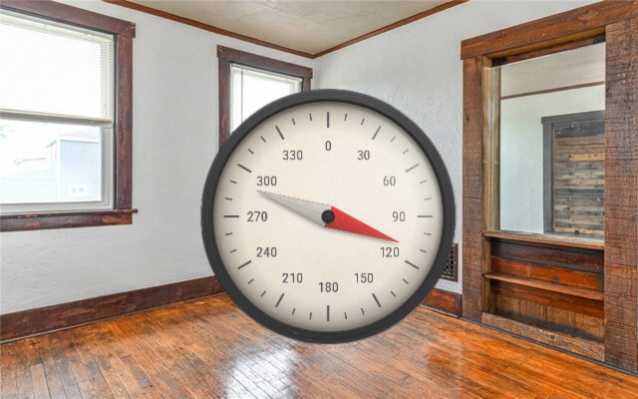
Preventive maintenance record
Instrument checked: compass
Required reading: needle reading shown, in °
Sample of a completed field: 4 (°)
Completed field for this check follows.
110 (°)
